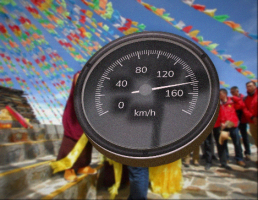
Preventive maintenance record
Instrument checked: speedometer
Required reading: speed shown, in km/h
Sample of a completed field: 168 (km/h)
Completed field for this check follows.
150 (km/h)
